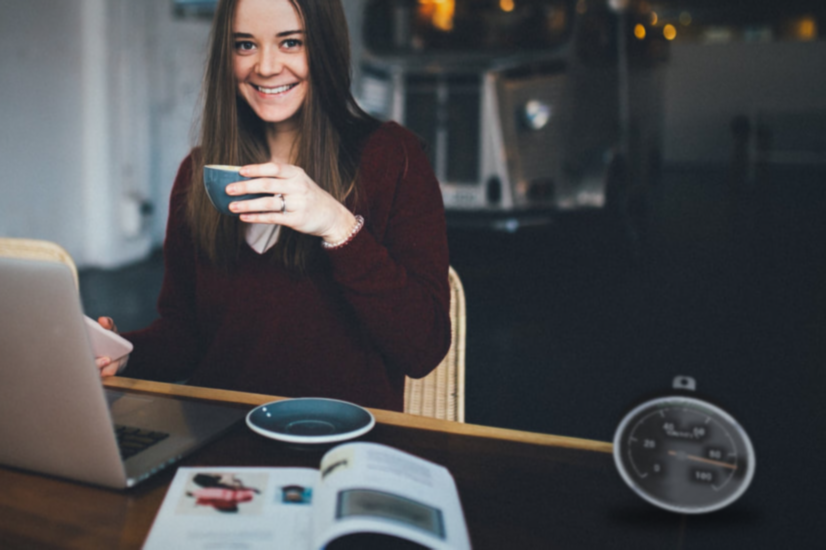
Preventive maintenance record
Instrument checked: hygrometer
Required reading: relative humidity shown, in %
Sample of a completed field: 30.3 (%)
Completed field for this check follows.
85 (%)
